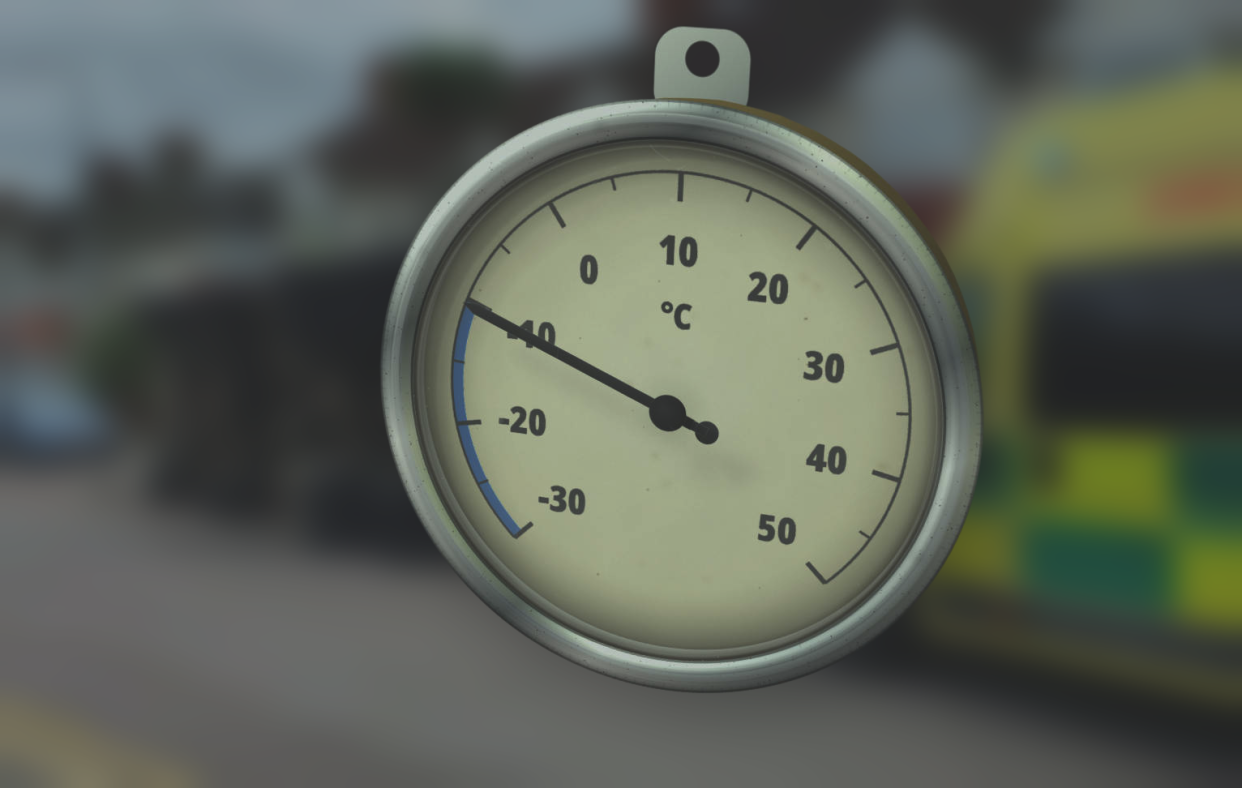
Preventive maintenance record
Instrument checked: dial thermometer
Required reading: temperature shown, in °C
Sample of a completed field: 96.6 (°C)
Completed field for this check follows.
-10 (°C)
